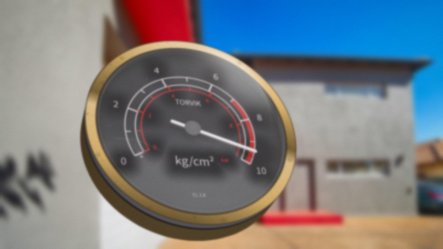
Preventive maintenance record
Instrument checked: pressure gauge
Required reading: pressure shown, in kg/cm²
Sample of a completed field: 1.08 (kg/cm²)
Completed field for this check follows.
9.5 (kg/cm²)
